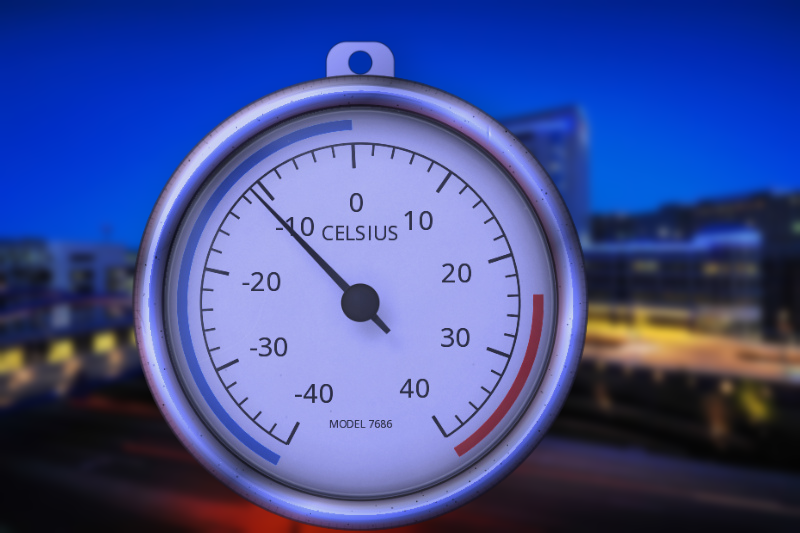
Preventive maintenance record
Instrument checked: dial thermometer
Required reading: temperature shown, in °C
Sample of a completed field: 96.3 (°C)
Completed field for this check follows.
-11 (°C)
